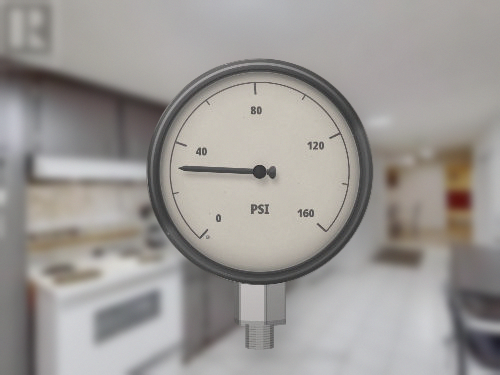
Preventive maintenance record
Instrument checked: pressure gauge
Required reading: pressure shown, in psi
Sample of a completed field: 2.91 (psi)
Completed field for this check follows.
30 (psi)
